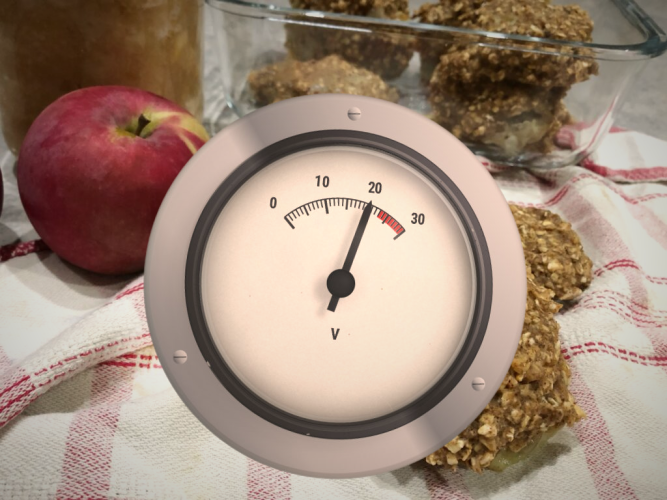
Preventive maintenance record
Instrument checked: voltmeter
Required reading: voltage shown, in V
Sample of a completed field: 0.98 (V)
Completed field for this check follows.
20 (V)
